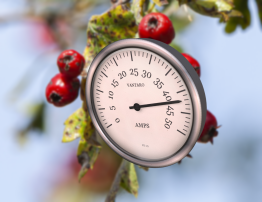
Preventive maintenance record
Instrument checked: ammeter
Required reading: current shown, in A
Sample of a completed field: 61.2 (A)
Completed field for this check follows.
42 (A)
